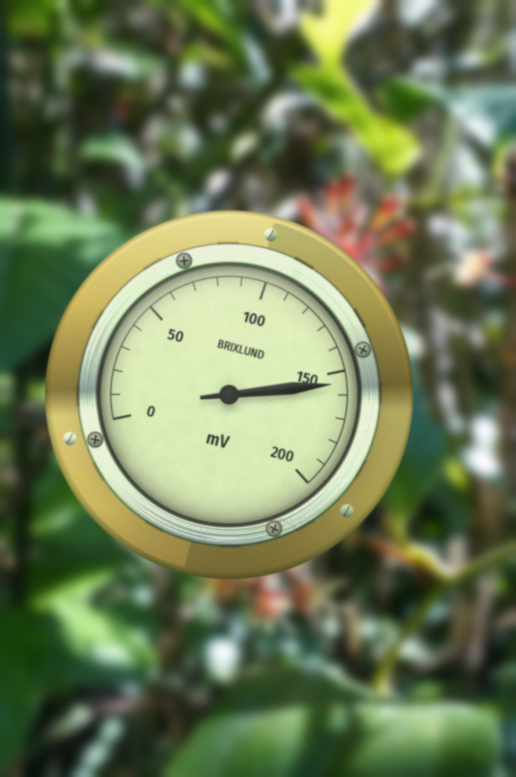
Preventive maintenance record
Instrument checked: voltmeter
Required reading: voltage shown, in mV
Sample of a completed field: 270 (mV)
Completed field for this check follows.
155 (mV)
